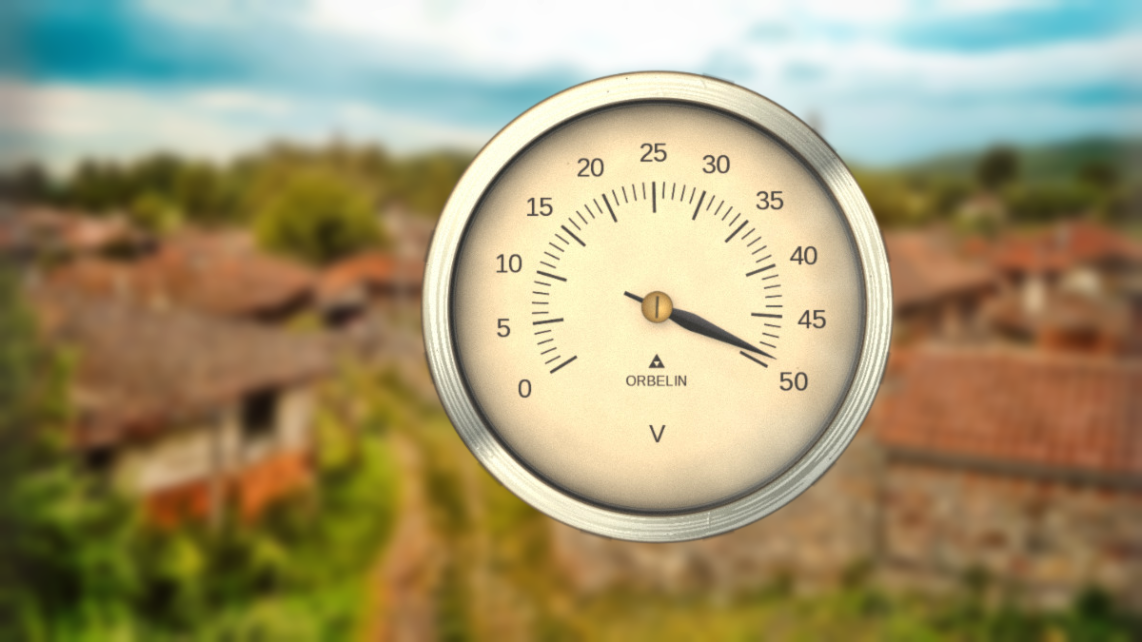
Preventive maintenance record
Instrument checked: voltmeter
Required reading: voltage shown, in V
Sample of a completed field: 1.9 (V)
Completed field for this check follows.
49 (V)
